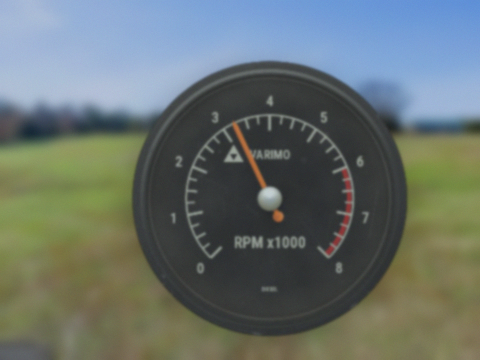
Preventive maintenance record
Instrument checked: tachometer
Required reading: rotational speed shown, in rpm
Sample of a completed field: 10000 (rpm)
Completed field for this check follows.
3250 (rpm)
